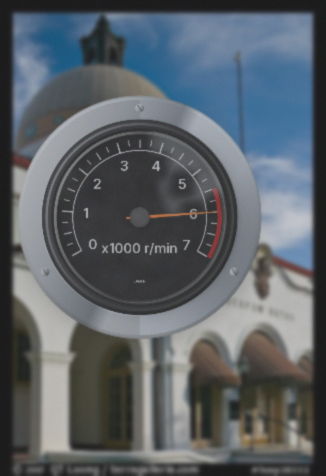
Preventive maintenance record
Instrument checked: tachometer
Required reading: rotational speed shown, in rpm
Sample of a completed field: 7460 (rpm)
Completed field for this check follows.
6000 (rpm)
